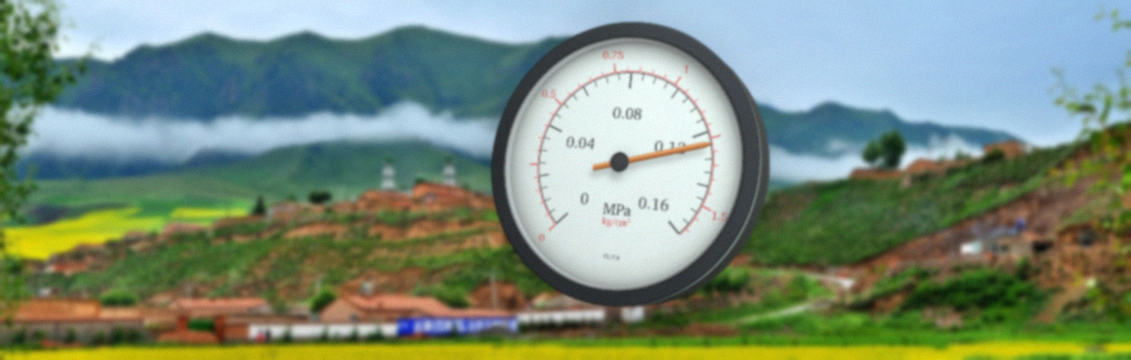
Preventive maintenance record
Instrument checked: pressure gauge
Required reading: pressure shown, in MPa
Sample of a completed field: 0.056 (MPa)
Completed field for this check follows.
0.125 (MPa)
